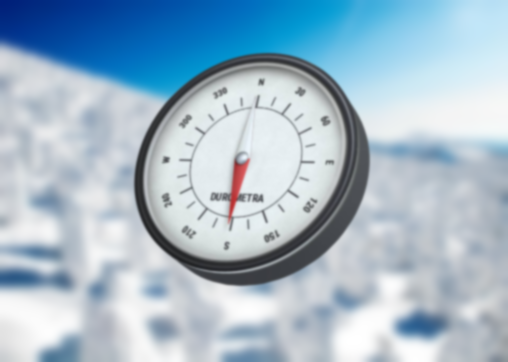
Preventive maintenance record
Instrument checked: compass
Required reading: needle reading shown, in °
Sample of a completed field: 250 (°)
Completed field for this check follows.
180 (°)
